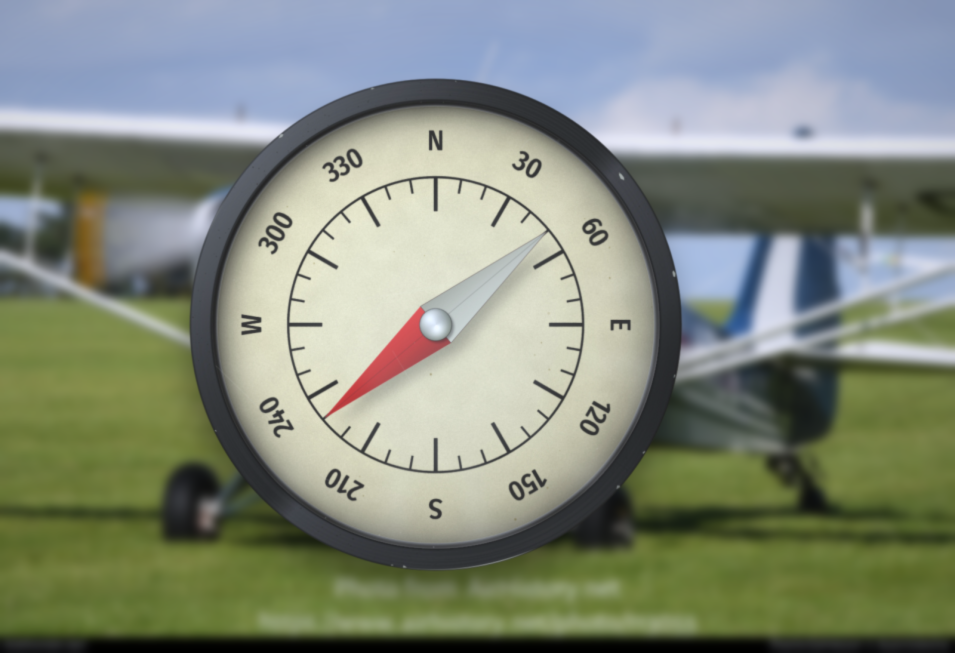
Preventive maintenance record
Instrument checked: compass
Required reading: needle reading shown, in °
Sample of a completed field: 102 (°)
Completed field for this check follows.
230 (°)
